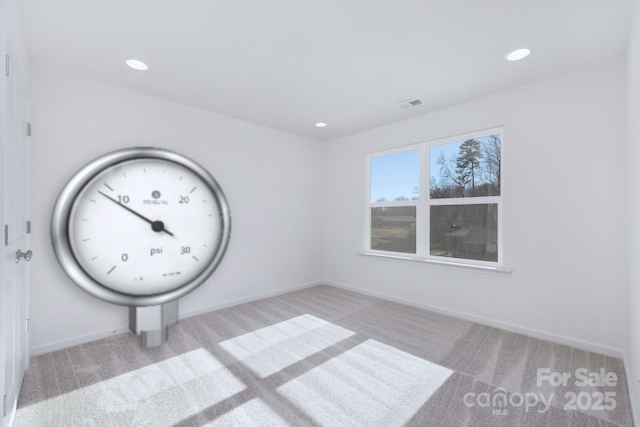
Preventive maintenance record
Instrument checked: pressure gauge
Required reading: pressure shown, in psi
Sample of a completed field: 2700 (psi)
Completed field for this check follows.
9 (psi)
